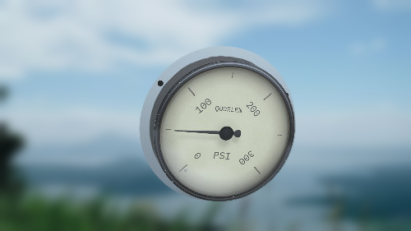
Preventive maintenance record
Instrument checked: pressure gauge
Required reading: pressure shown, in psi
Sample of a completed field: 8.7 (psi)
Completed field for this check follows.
50 (psi)
